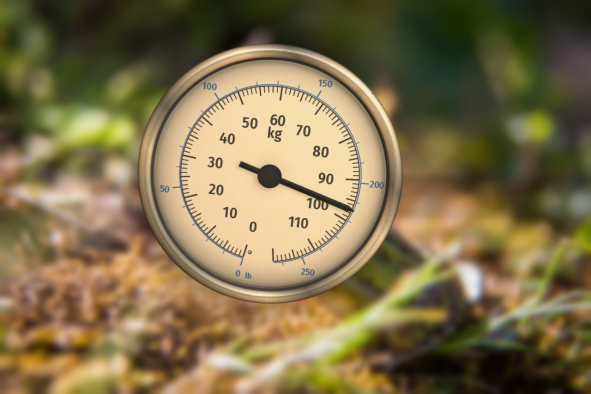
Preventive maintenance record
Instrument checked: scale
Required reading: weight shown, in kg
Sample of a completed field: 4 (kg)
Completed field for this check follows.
97 (kg)
